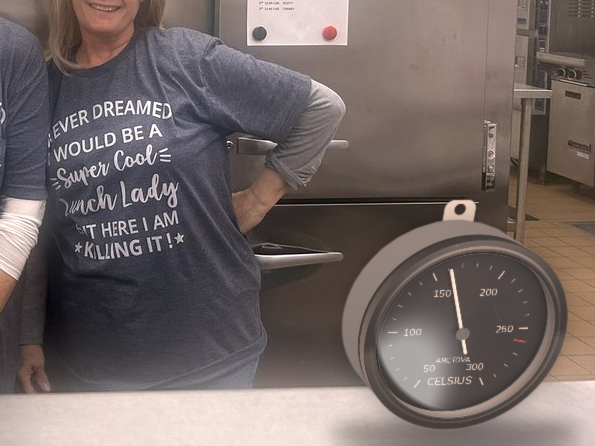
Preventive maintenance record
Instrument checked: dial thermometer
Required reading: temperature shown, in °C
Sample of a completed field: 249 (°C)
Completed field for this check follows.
160 (°C)
